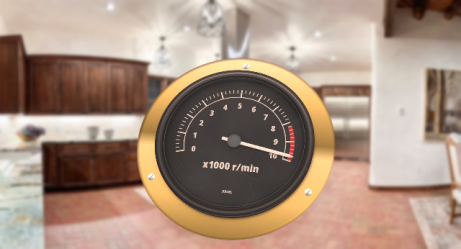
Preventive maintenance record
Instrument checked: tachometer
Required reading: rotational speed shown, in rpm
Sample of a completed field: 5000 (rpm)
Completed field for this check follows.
9800 (rpm)
